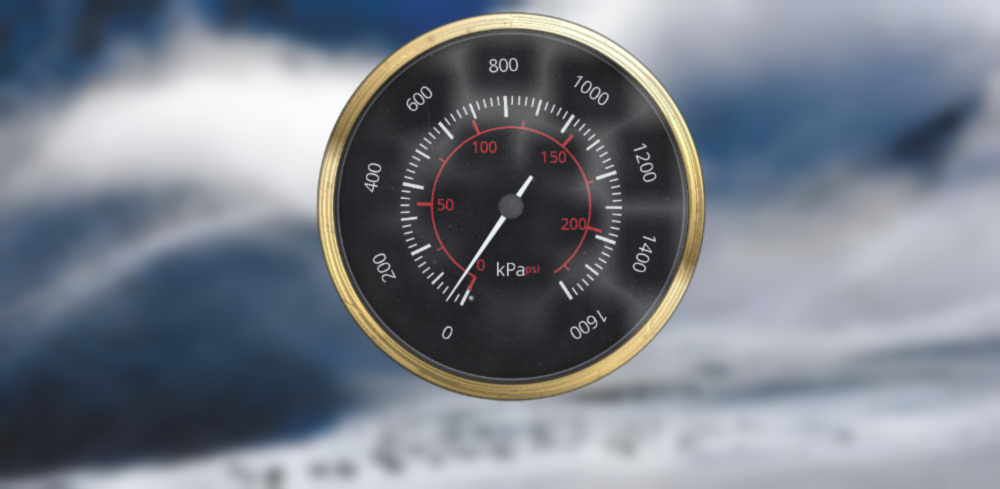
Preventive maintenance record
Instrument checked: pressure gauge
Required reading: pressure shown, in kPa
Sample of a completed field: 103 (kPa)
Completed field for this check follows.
40 (kPa)
